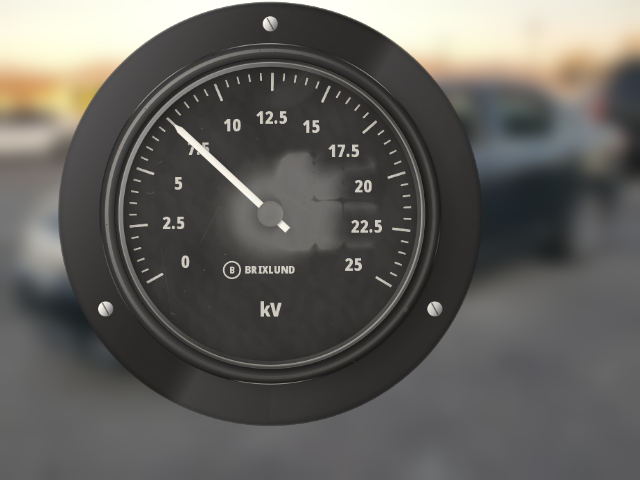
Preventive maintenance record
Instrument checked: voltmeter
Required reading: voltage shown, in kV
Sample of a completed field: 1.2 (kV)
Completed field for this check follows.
7.5 (kV)
